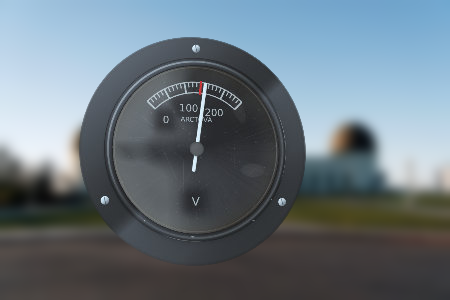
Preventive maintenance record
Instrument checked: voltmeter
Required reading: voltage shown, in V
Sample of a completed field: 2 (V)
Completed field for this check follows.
150 (V)
